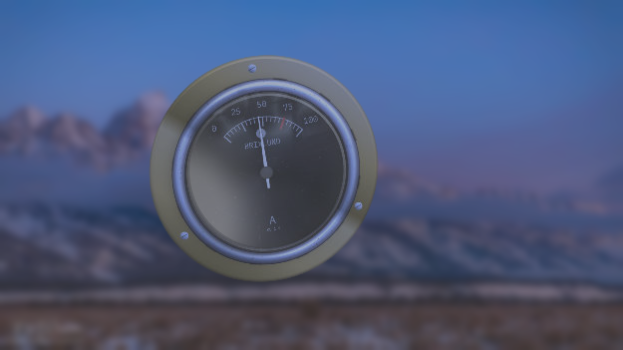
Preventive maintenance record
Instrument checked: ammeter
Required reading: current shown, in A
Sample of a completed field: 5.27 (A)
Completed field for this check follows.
45 (A)
